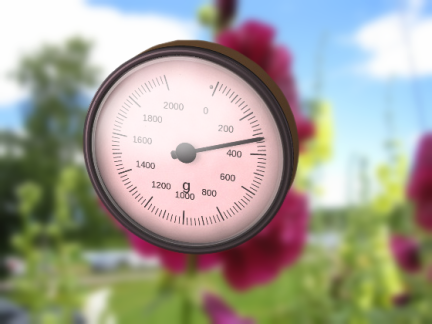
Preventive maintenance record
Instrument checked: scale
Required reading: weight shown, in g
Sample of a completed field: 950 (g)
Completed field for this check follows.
320 (g)
